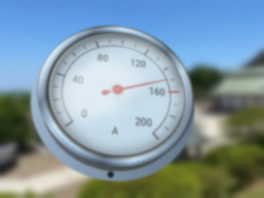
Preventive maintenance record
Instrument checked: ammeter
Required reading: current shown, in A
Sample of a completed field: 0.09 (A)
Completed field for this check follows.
150 (A)
